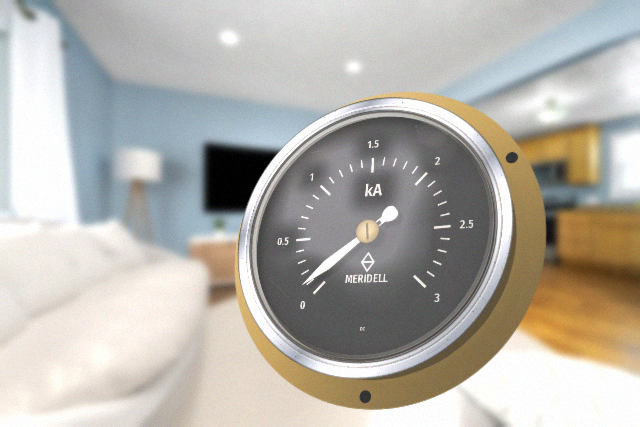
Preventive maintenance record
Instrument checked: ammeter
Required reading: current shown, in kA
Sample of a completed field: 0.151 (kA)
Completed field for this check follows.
0.1 (kA)
